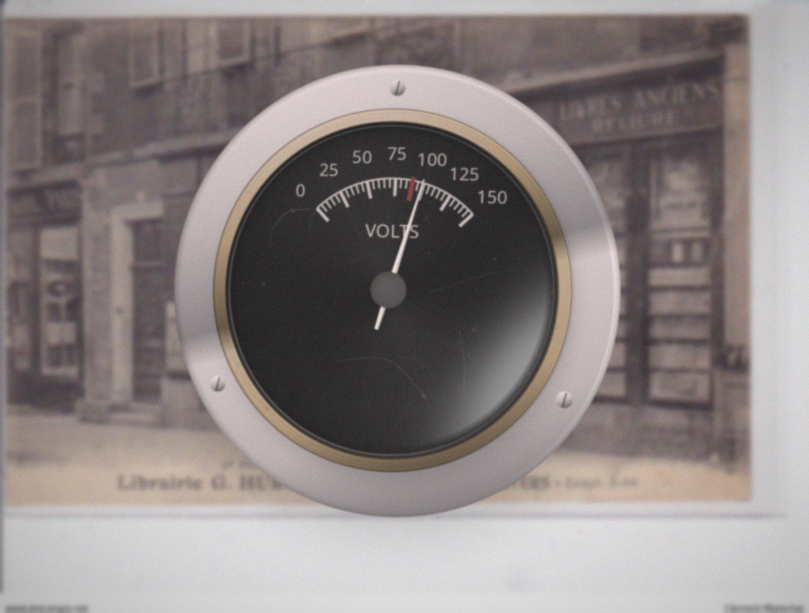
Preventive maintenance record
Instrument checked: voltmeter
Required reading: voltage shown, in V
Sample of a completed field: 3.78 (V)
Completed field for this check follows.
100 (V)
